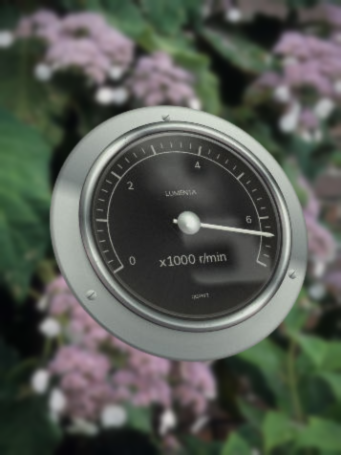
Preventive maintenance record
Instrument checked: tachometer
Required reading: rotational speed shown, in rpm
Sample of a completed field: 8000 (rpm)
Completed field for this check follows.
6400 (rpm)
